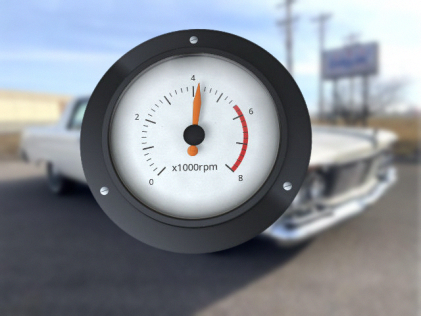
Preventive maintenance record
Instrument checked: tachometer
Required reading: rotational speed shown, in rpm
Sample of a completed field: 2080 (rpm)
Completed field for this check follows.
4200 (rpm)
